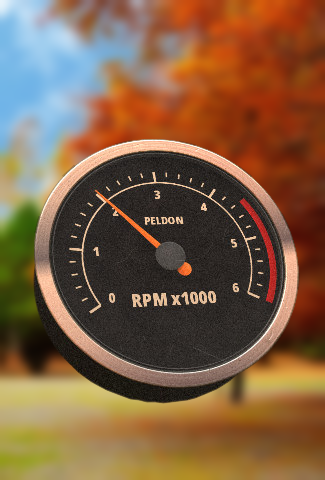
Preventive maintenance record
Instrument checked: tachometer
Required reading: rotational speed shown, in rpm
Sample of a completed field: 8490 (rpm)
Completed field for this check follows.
2000 (rpm)
